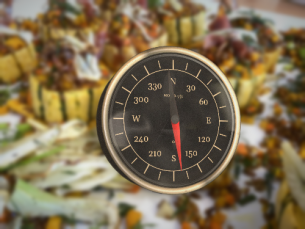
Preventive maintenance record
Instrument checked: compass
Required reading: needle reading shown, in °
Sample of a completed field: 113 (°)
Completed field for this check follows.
172.5 (°)
